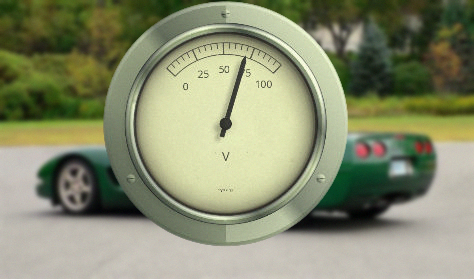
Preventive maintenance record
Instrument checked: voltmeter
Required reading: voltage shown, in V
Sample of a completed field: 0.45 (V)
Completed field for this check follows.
70 (V)
